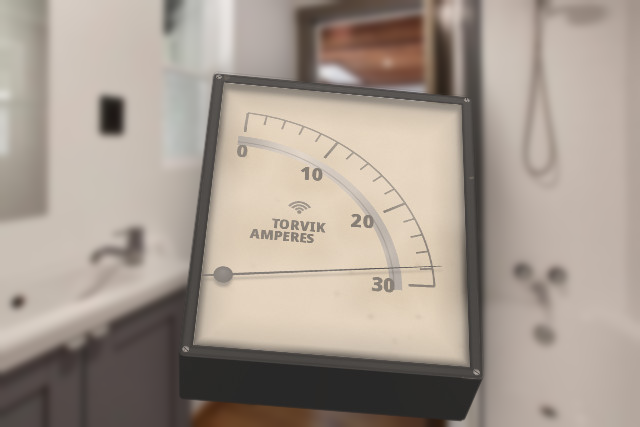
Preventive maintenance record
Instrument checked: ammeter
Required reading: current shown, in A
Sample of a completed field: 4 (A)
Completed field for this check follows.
28 (A)
